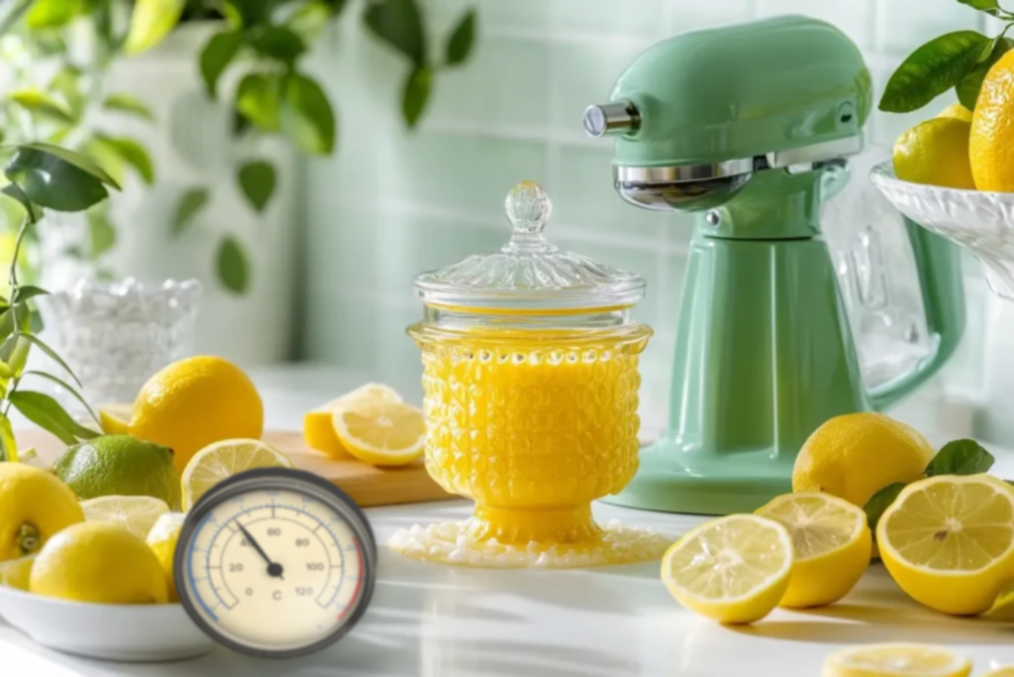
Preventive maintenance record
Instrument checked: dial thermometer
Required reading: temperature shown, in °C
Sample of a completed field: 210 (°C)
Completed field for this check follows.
45 (°C)
